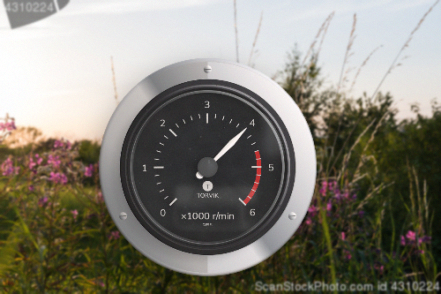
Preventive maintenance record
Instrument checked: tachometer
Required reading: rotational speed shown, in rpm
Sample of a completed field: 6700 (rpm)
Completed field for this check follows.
4000 (rpm)
